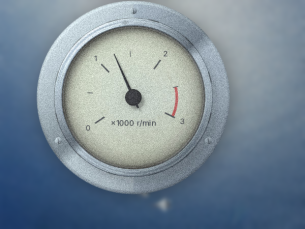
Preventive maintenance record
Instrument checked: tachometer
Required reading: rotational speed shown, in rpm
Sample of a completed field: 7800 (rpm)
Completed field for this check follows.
1250 (rpm)
